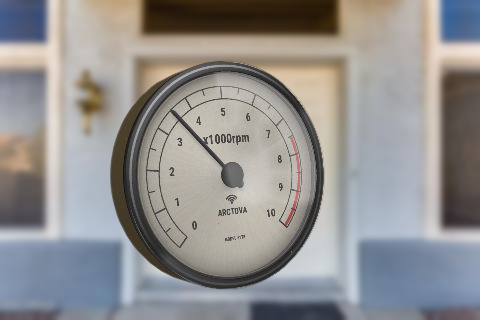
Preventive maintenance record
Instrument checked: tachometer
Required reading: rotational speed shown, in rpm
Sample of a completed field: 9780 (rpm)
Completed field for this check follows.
3500 (rpm)
